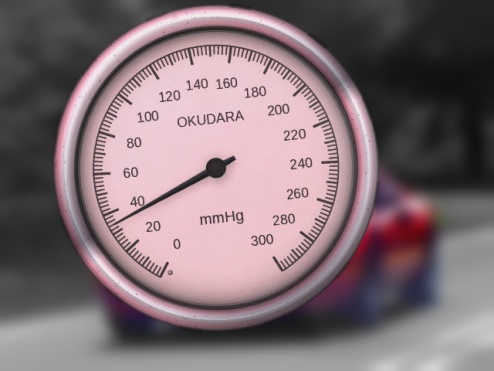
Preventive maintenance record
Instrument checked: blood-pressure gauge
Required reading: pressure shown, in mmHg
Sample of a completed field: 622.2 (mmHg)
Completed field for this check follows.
34 (mmHg)
